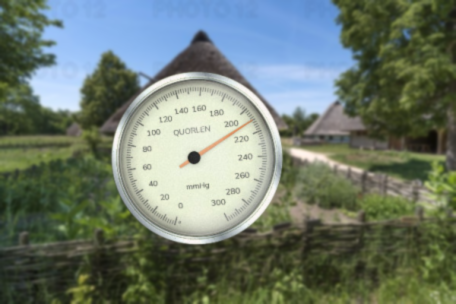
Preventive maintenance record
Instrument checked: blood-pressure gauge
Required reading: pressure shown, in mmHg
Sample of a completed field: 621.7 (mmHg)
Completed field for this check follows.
210 (mmHg)
